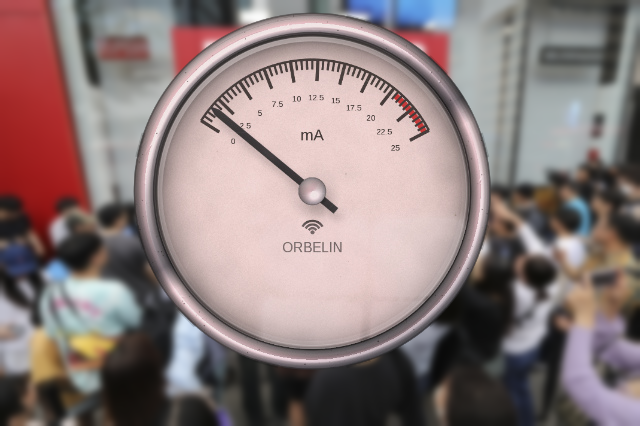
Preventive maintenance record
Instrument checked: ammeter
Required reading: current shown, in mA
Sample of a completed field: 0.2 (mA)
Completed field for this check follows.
1.5 (mA)
